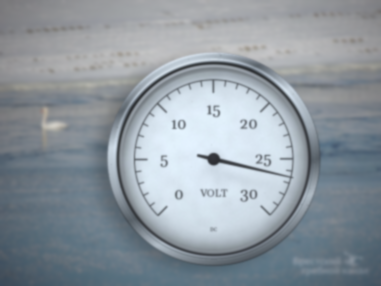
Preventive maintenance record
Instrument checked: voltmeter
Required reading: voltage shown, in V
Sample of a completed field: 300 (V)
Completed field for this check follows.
26.5 (V)
